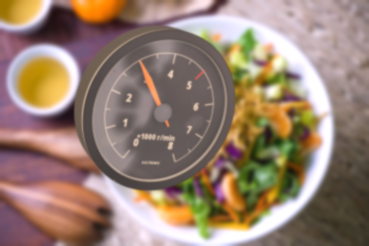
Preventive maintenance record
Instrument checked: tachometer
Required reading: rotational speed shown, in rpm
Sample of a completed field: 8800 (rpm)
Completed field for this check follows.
3000 (rpm)
